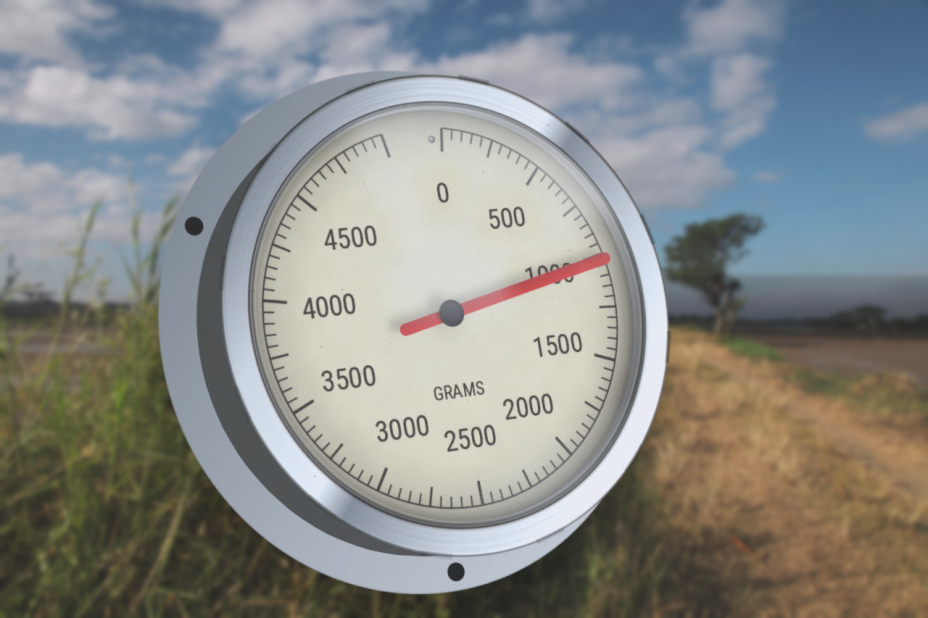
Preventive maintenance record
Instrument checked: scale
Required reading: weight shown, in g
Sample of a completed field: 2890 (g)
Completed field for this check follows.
1025 (g)
